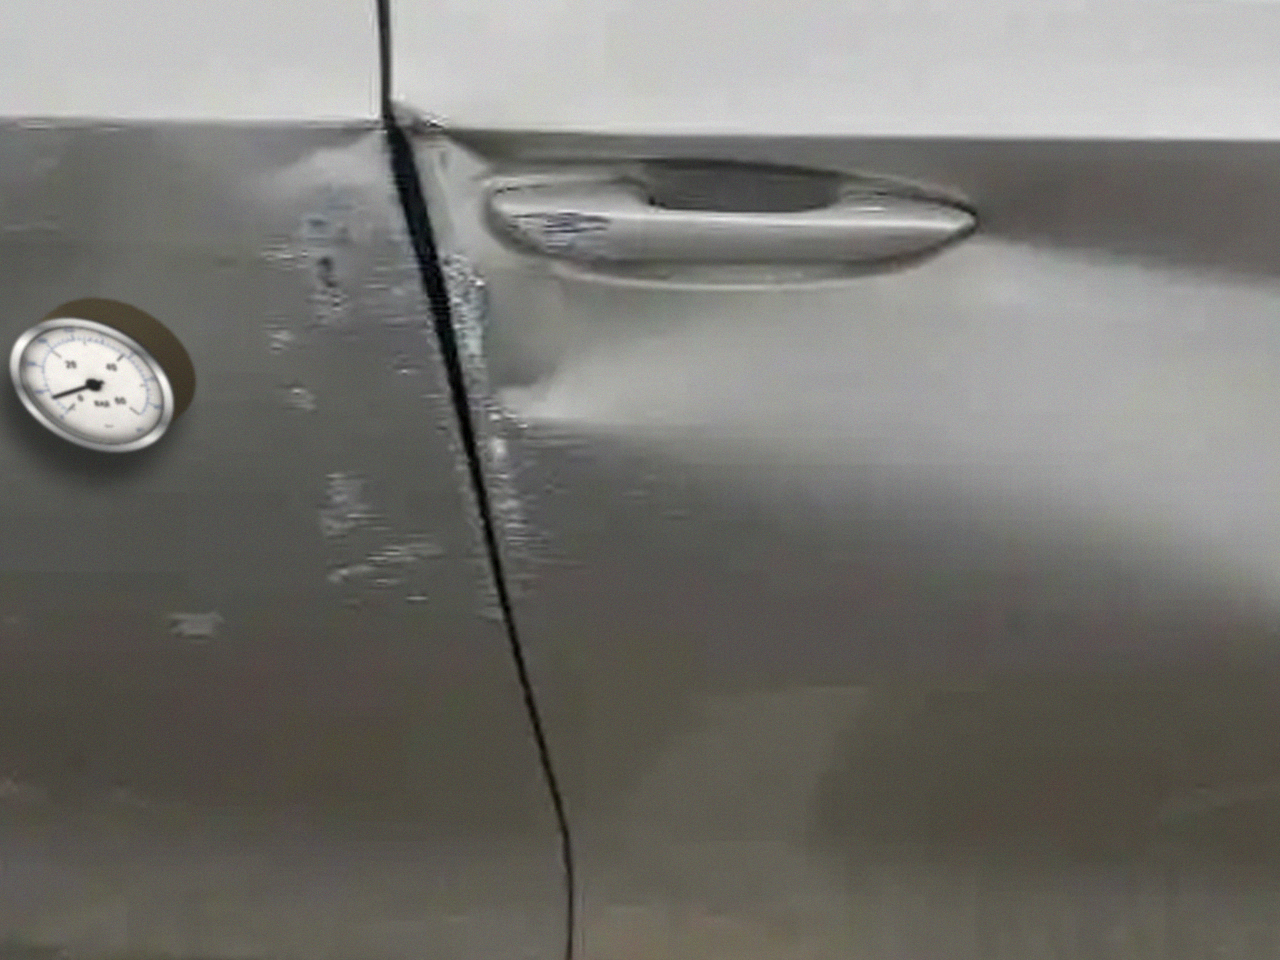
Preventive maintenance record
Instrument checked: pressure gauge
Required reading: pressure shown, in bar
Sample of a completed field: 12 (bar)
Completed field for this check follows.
5 (bar)
